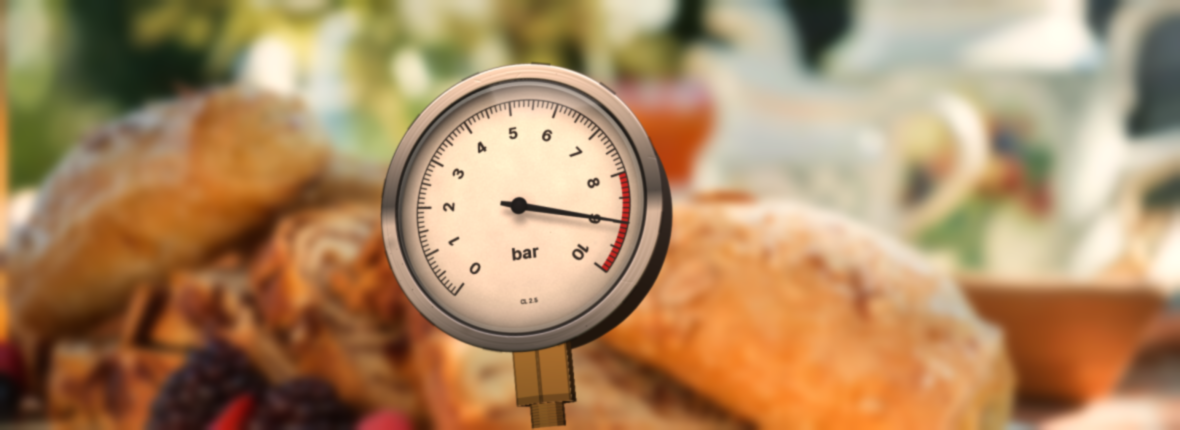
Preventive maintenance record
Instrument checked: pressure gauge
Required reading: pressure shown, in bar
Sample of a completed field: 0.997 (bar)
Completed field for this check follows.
9 (bar)
